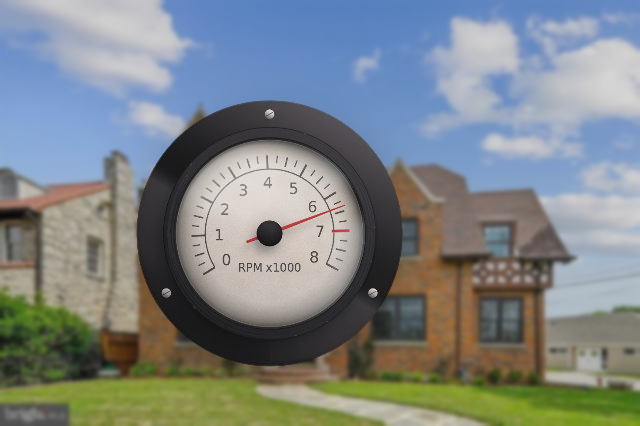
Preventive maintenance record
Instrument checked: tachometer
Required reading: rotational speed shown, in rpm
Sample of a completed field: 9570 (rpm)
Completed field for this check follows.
6375 (rpm)
